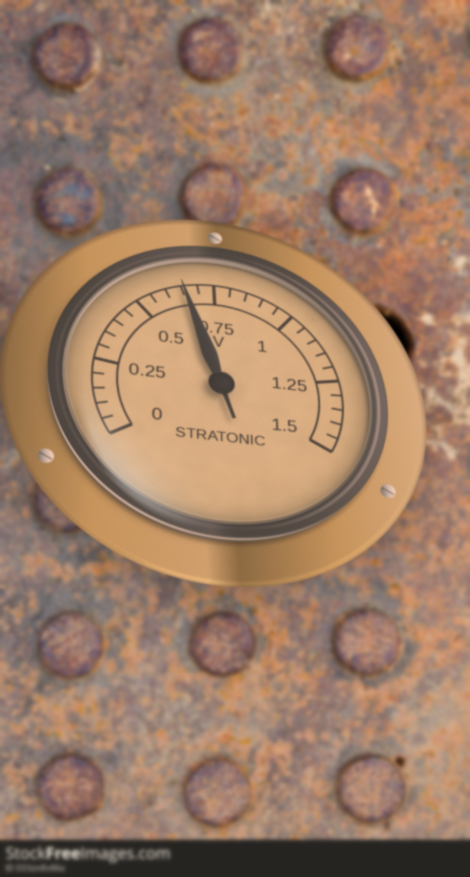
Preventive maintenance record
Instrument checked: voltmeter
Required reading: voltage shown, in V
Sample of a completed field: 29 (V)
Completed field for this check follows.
0.65 (V)
